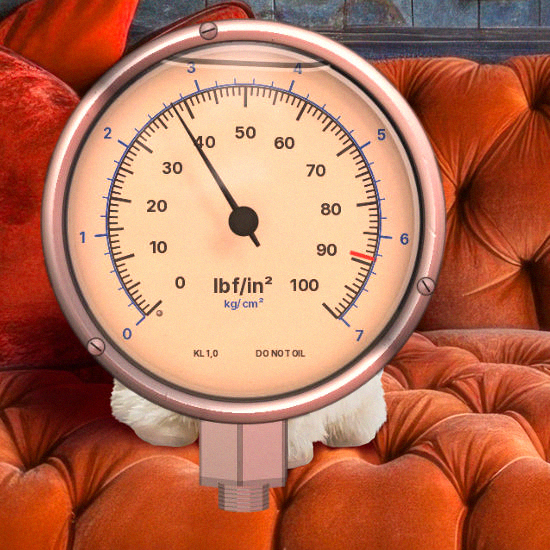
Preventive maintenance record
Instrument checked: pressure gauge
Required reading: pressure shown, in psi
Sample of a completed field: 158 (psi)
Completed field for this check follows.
38 (psi)
